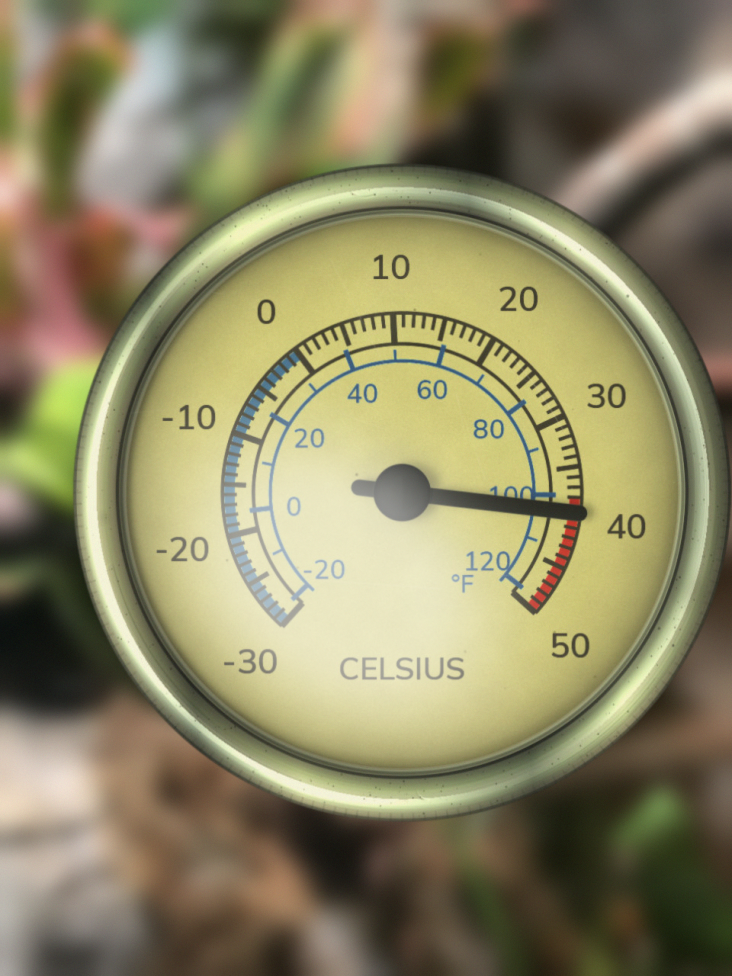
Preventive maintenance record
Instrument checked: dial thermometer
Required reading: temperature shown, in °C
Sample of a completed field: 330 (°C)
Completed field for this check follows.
39.5 (°C)
